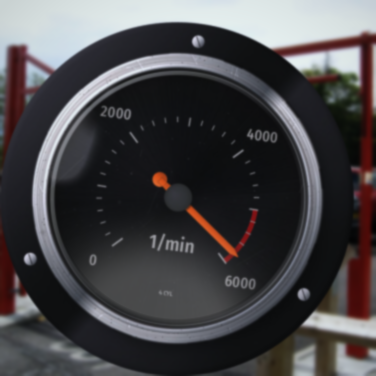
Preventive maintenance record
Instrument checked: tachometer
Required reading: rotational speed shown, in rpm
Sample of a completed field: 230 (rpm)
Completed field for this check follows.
5800 (rpm)
